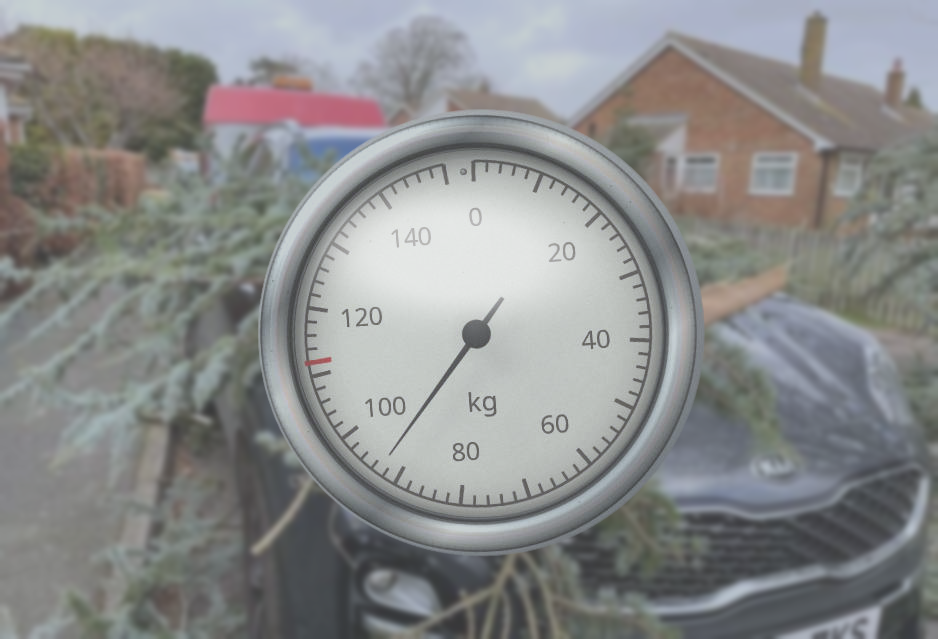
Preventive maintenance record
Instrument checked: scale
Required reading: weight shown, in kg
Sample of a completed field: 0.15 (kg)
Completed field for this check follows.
93 (kg)
